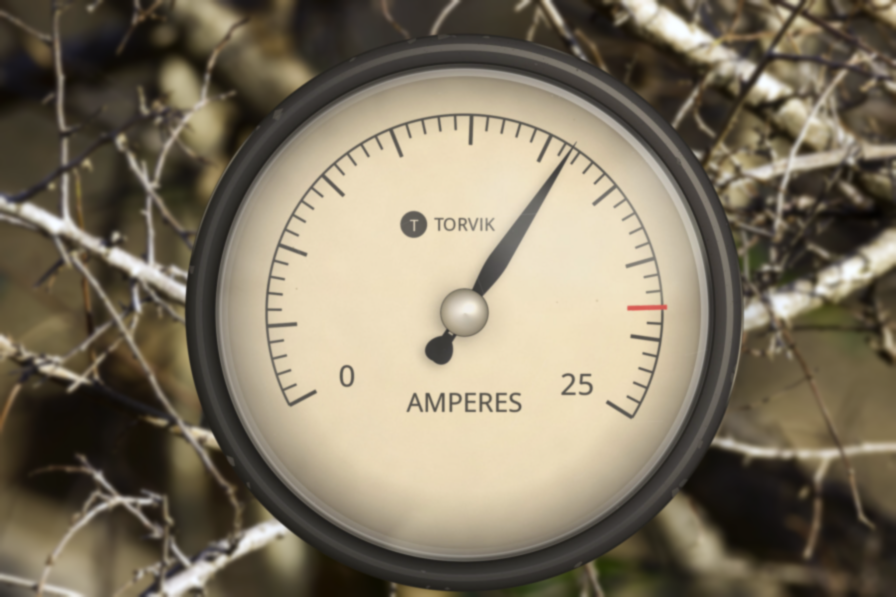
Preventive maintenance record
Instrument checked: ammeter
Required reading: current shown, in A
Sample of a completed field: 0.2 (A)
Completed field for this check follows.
15.75 (A)
